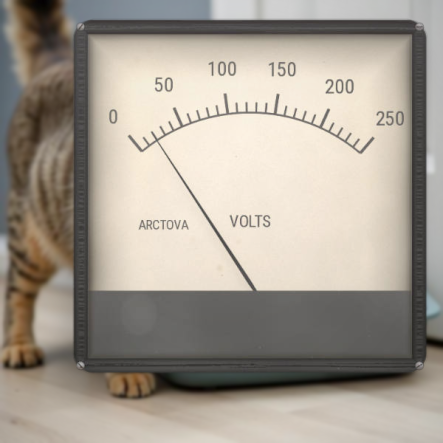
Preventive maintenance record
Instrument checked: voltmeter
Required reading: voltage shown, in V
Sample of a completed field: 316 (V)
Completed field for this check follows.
20 (V)
